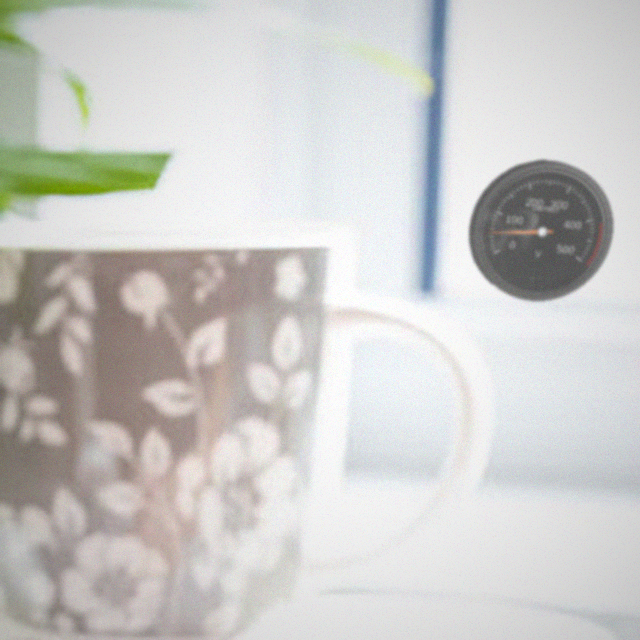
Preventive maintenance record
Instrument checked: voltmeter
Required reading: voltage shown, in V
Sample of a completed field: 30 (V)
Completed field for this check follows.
50 (V)
